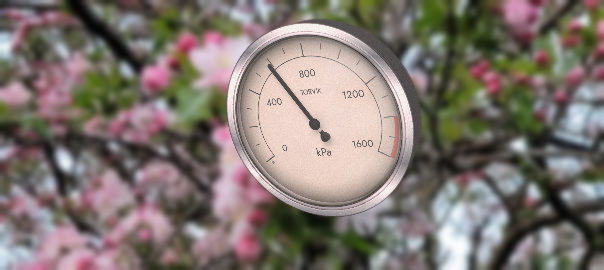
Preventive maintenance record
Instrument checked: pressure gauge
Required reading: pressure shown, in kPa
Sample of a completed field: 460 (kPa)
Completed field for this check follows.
600 (kPa)
